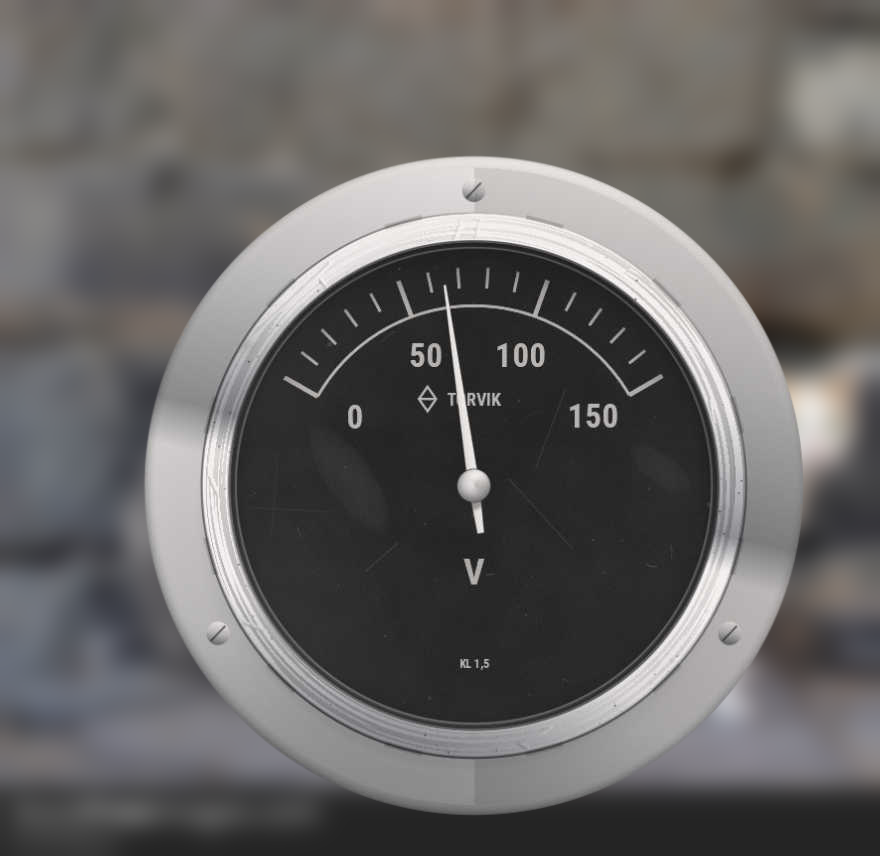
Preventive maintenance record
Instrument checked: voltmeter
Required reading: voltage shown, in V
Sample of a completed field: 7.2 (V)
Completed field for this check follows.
65 (V)
